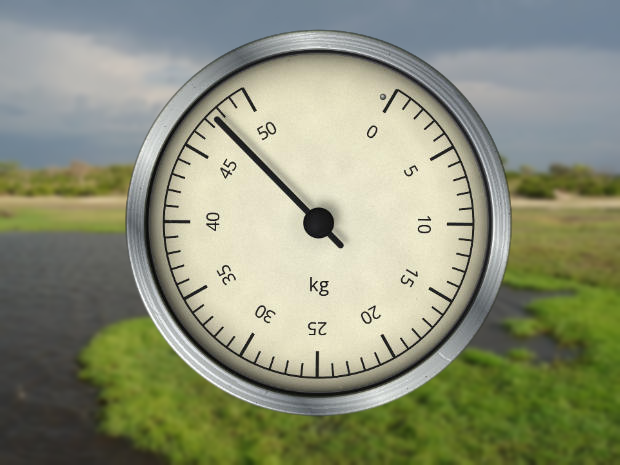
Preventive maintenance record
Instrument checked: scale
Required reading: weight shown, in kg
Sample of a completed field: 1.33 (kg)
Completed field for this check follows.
47.5 (kg)
